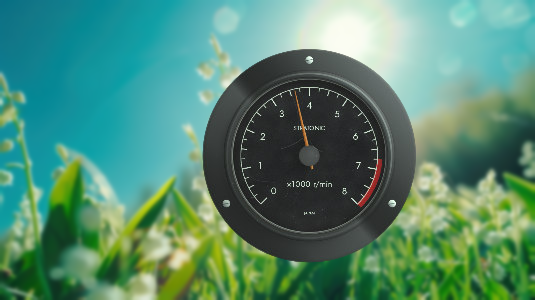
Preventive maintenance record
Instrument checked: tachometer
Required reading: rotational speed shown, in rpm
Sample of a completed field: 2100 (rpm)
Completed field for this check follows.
3625 (rpm)
